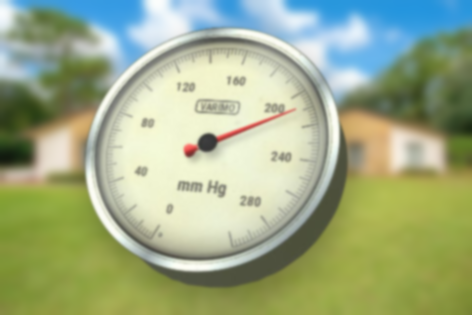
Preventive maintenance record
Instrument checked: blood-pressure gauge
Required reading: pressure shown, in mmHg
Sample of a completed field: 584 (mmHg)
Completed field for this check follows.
210 (mmHg)
